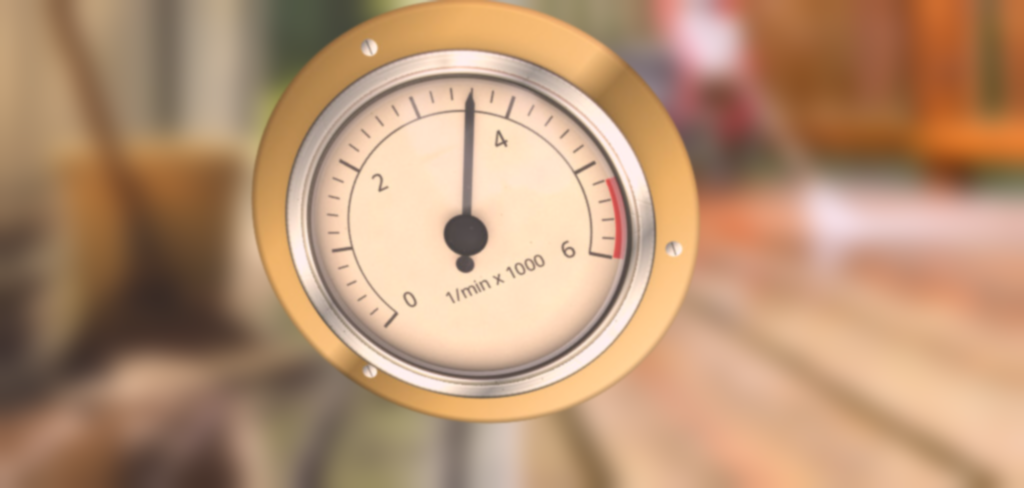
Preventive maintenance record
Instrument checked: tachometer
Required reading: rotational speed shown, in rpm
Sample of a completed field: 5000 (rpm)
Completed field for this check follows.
3600 (rpm)
